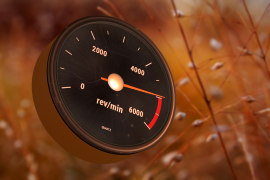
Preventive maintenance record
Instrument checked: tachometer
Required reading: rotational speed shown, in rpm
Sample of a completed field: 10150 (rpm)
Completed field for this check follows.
5000 (rpm)
